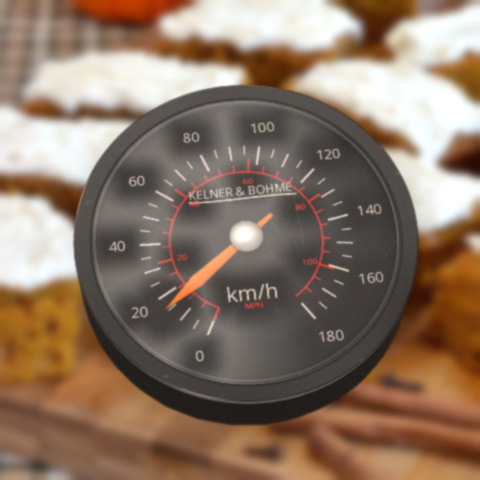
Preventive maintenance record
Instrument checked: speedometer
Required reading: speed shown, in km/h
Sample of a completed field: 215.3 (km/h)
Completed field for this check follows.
15 (km/h)
